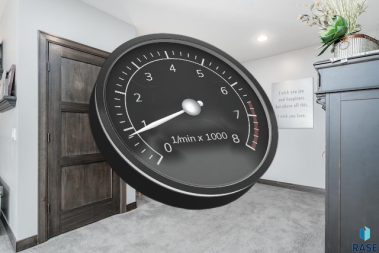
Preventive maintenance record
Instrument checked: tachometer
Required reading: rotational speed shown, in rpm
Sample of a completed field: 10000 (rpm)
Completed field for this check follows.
800 (rpm)
